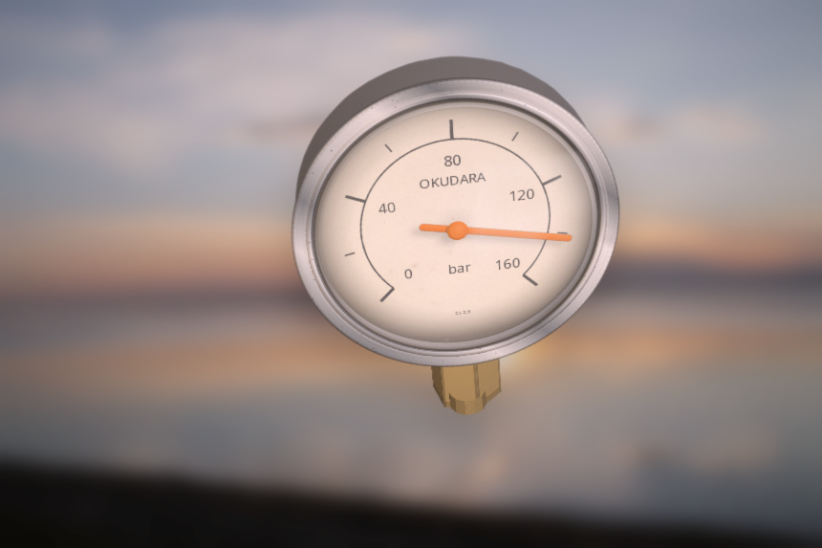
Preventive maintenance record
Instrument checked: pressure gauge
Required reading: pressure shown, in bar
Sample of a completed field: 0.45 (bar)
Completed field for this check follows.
140 (bar)
